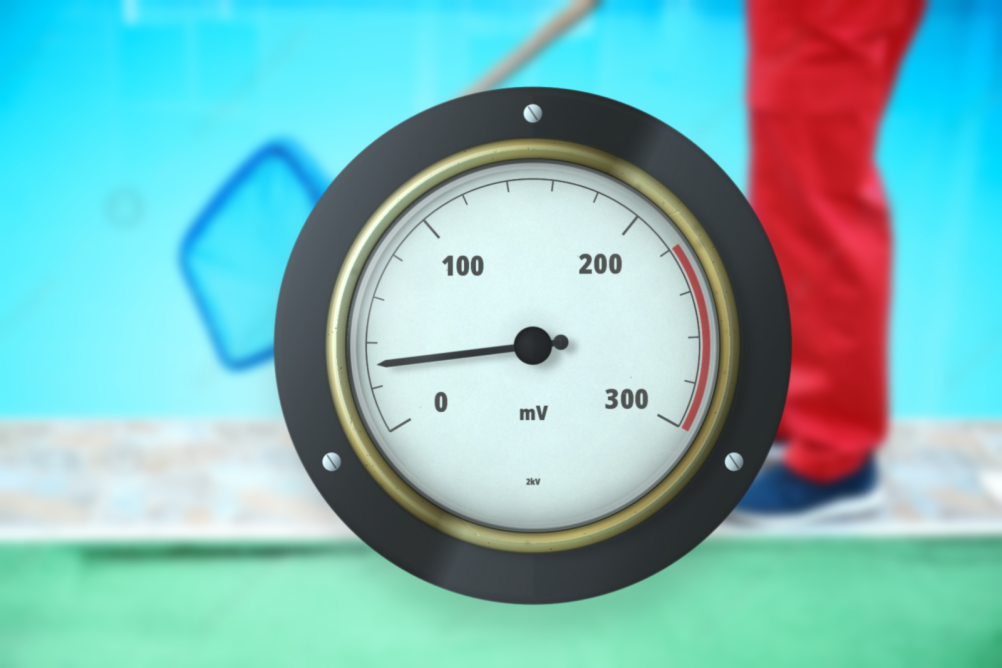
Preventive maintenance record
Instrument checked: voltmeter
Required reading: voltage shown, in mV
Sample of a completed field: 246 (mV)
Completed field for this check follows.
30 (mV)
